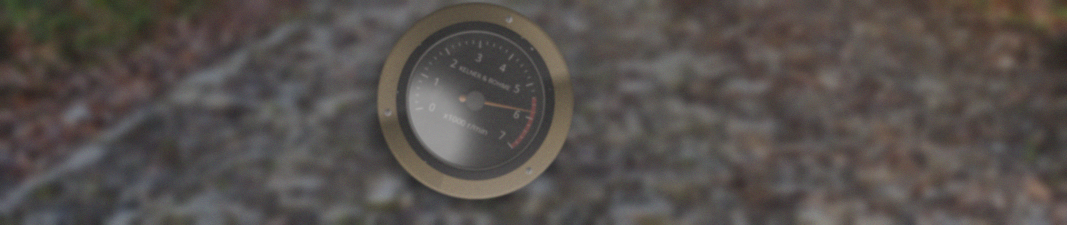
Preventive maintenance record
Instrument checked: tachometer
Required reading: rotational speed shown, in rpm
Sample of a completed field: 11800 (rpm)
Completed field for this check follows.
5800 (rpm)
